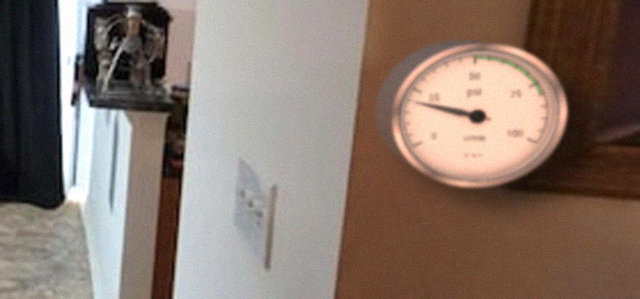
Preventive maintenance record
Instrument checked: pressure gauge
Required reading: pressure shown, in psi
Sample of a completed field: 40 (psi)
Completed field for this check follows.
20 (psi)
